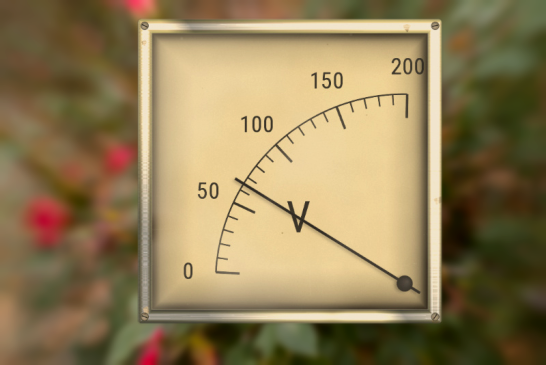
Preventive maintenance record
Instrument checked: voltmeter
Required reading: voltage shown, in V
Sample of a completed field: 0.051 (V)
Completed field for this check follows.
65 (V)
